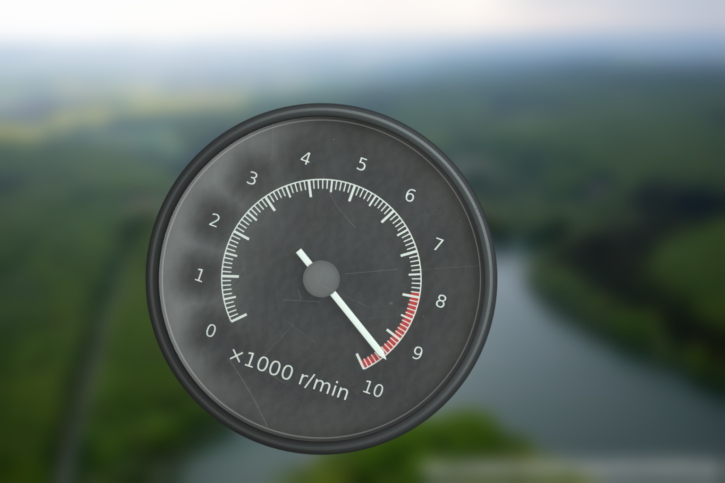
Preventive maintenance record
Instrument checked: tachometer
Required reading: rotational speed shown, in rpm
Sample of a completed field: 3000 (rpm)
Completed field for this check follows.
9500 (rpm)
